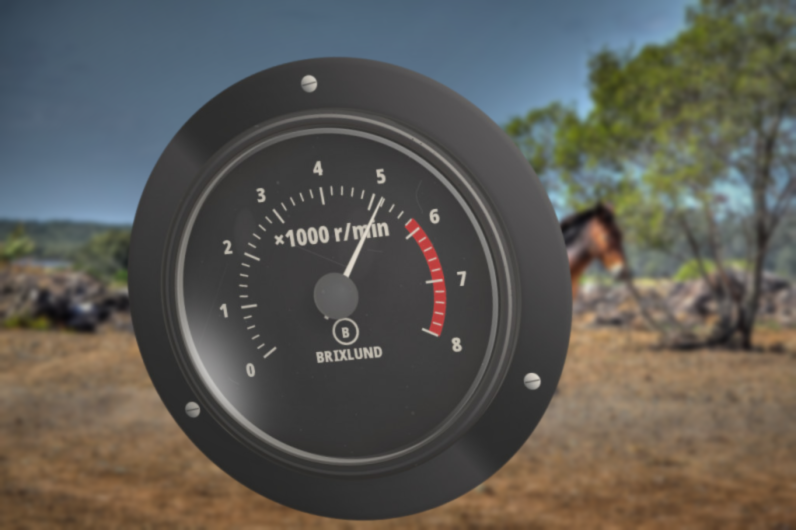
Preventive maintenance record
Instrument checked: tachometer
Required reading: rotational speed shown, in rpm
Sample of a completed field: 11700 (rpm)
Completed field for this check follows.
5200 (rpm)
